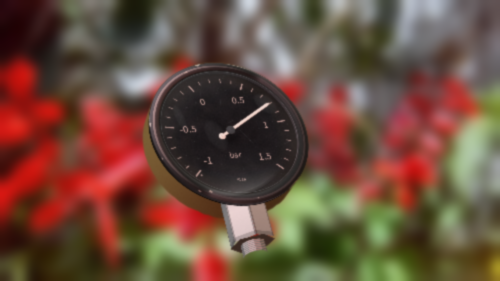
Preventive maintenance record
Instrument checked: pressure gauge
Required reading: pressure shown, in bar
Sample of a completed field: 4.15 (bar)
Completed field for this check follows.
0.8 (bar)
